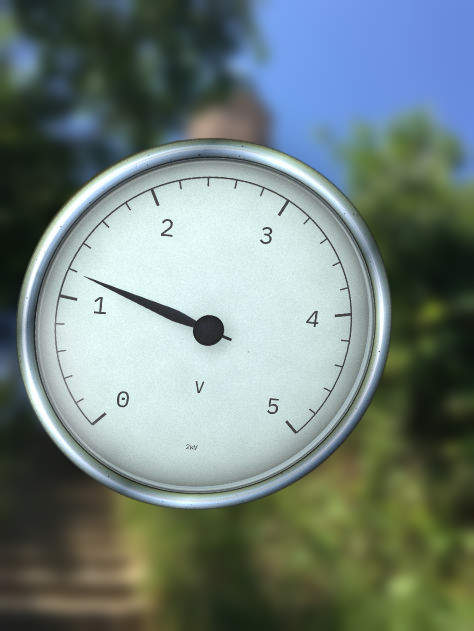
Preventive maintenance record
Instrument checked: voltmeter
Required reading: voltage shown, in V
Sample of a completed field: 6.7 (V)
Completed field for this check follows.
1.2 (V)
